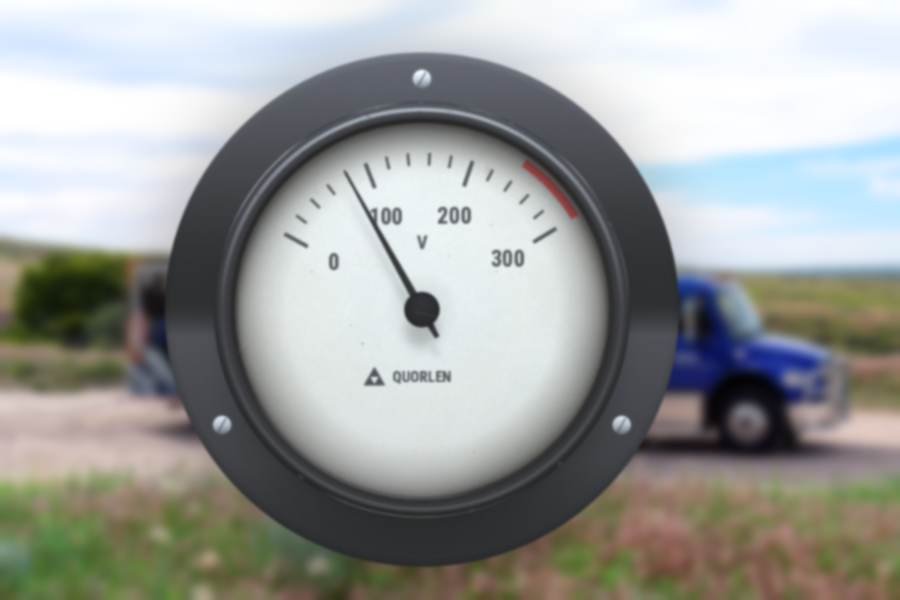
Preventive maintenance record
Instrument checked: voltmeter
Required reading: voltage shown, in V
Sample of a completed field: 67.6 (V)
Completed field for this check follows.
80 (V)
